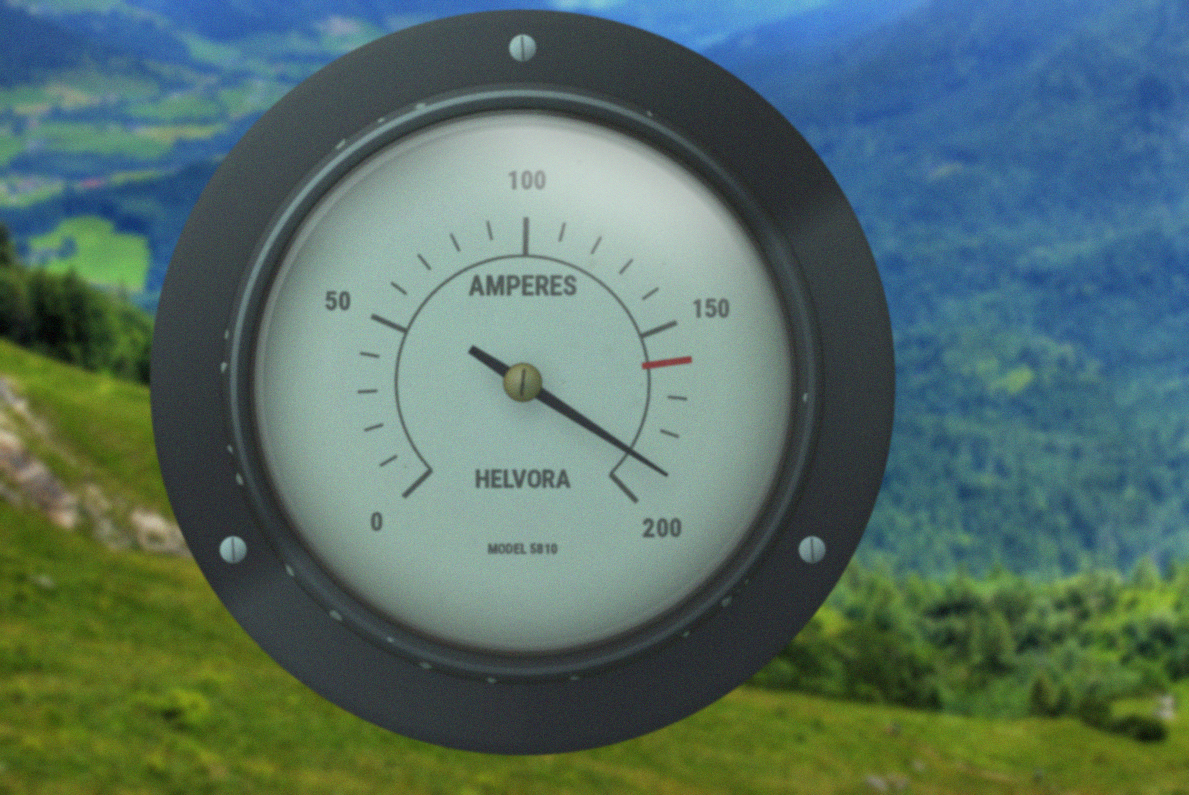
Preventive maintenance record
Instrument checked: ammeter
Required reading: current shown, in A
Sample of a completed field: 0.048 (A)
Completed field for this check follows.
190 (A)
